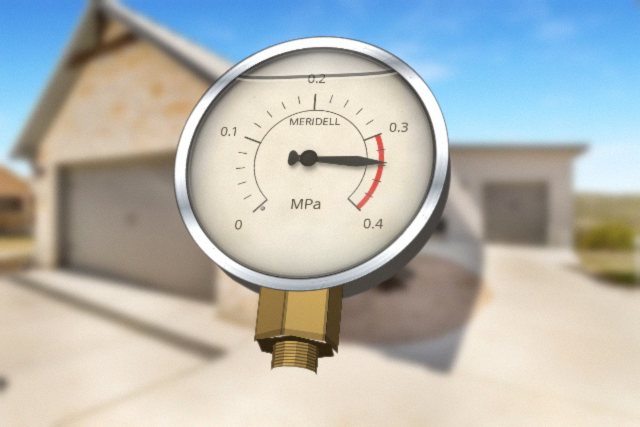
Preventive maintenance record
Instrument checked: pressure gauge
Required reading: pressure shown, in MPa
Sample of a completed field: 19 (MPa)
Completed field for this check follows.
0.34 (MPa)
